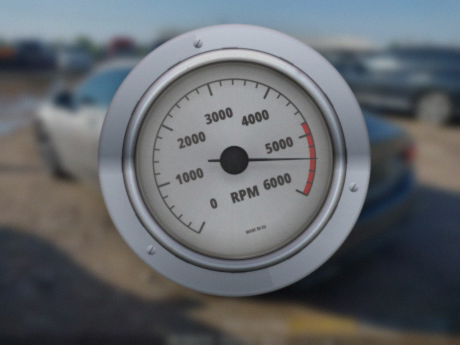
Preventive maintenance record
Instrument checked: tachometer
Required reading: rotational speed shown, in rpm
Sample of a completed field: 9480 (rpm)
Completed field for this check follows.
5400 (rpm)
